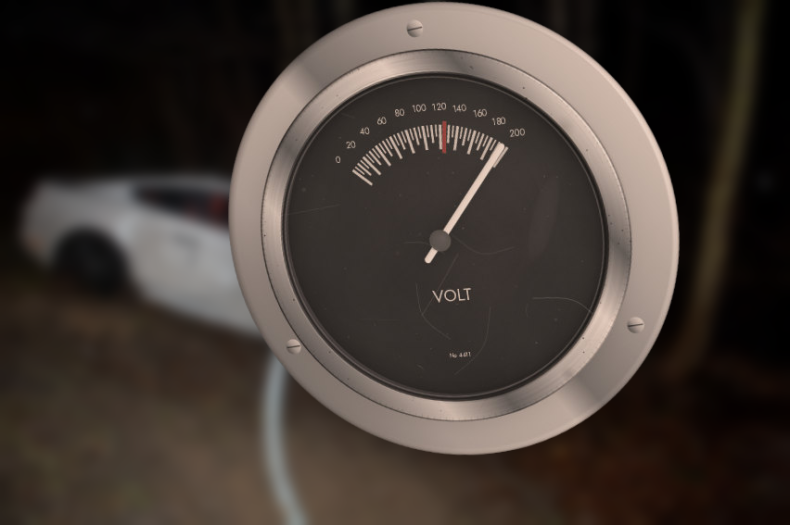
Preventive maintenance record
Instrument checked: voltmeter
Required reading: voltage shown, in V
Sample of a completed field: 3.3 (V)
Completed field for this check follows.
195 (V)
